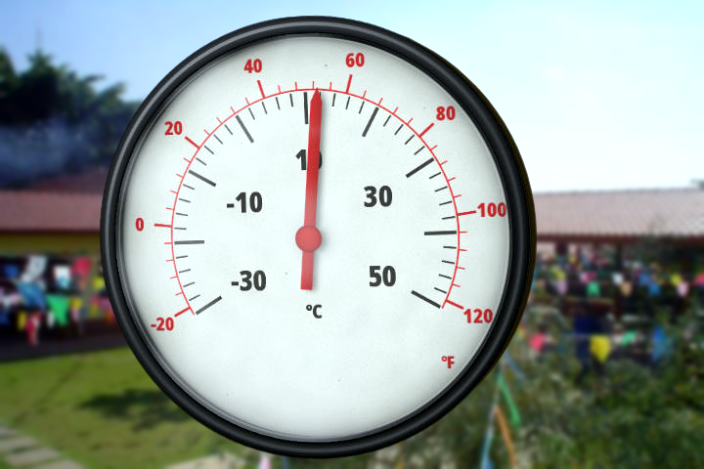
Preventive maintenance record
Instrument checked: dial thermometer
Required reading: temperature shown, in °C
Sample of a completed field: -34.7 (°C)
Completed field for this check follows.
12 (°C)
